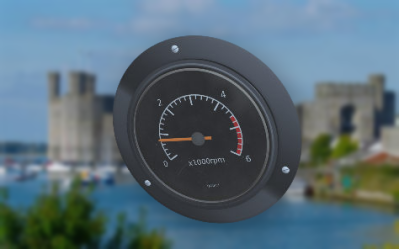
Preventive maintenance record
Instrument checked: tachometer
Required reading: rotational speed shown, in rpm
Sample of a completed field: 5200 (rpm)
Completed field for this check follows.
800 (rpm)
